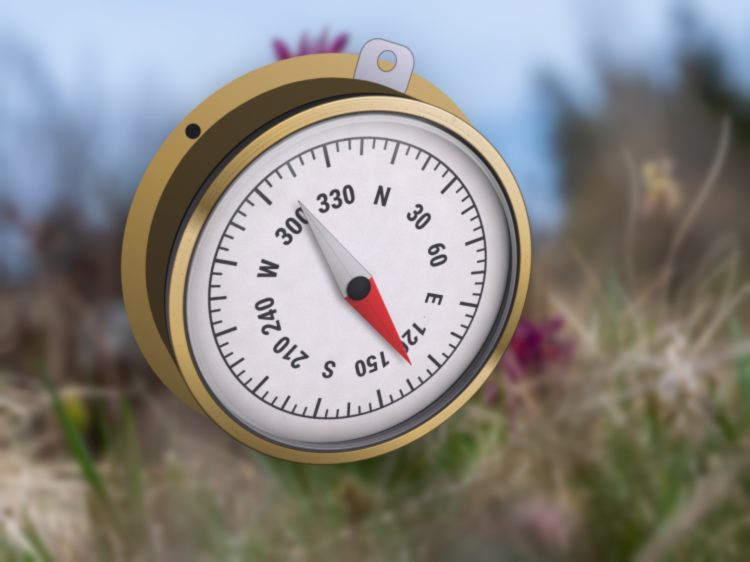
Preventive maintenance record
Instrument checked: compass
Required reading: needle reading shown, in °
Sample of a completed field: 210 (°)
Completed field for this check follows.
130 (°)
